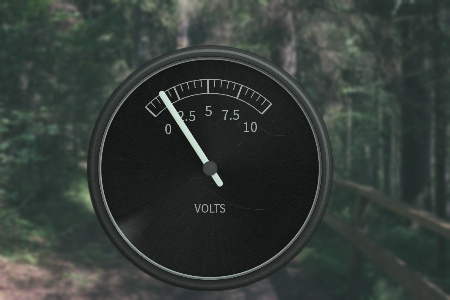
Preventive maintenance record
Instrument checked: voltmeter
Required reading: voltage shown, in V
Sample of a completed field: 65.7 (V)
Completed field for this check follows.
1.5 (V)
